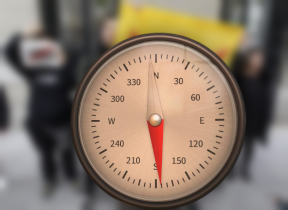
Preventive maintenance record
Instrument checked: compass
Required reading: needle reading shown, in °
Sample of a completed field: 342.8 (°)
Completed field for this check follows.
175 (°)
